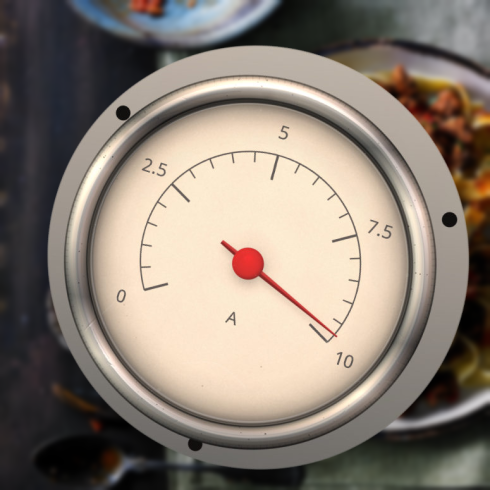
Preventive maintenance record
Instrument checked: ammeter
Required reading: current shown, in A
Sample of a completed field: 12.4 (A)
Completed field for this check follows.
9.75 (A)
